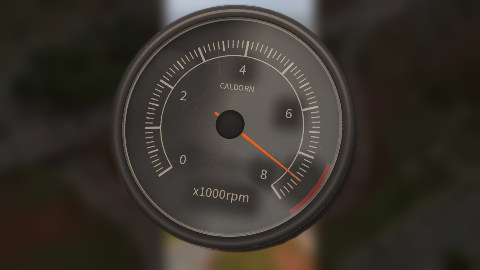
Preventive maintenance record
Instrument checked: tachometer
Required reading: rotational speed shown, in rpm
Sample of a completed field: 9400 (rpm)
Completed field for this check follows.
7500 (rpm)
